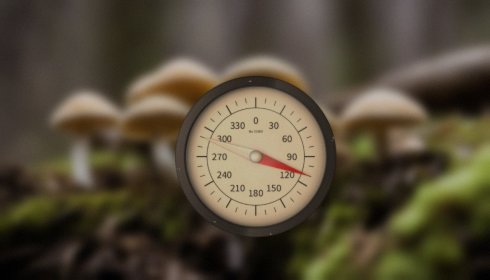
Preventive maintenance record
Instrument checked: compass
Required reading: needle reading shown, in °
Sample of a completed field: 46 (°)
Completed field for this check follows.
110 (°)
